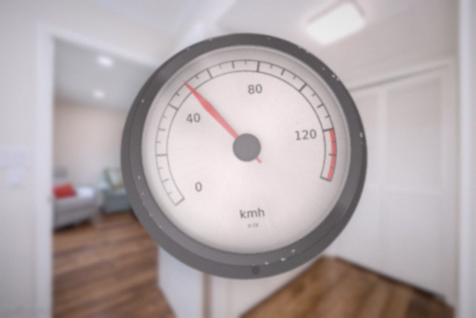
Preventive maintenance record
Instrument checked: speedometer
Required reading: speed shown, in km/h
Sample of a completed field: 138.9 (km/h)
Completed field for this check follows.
50 (km/h)
